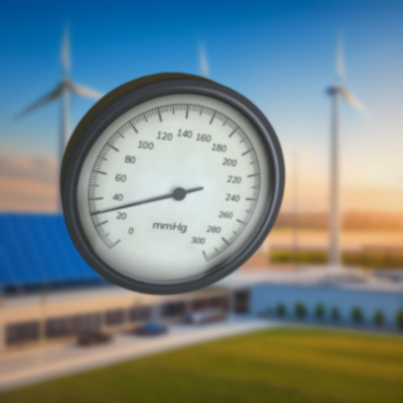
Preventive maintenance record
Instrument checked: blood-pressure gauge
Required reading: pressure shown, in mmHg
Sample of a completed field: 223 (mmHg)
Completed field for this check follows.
30 (mmHg)
